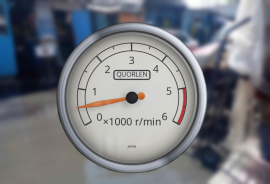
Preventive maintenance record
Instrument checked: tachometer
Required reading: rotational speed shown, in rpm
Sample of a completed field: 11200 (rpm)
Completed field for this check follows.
500 (rpm)
